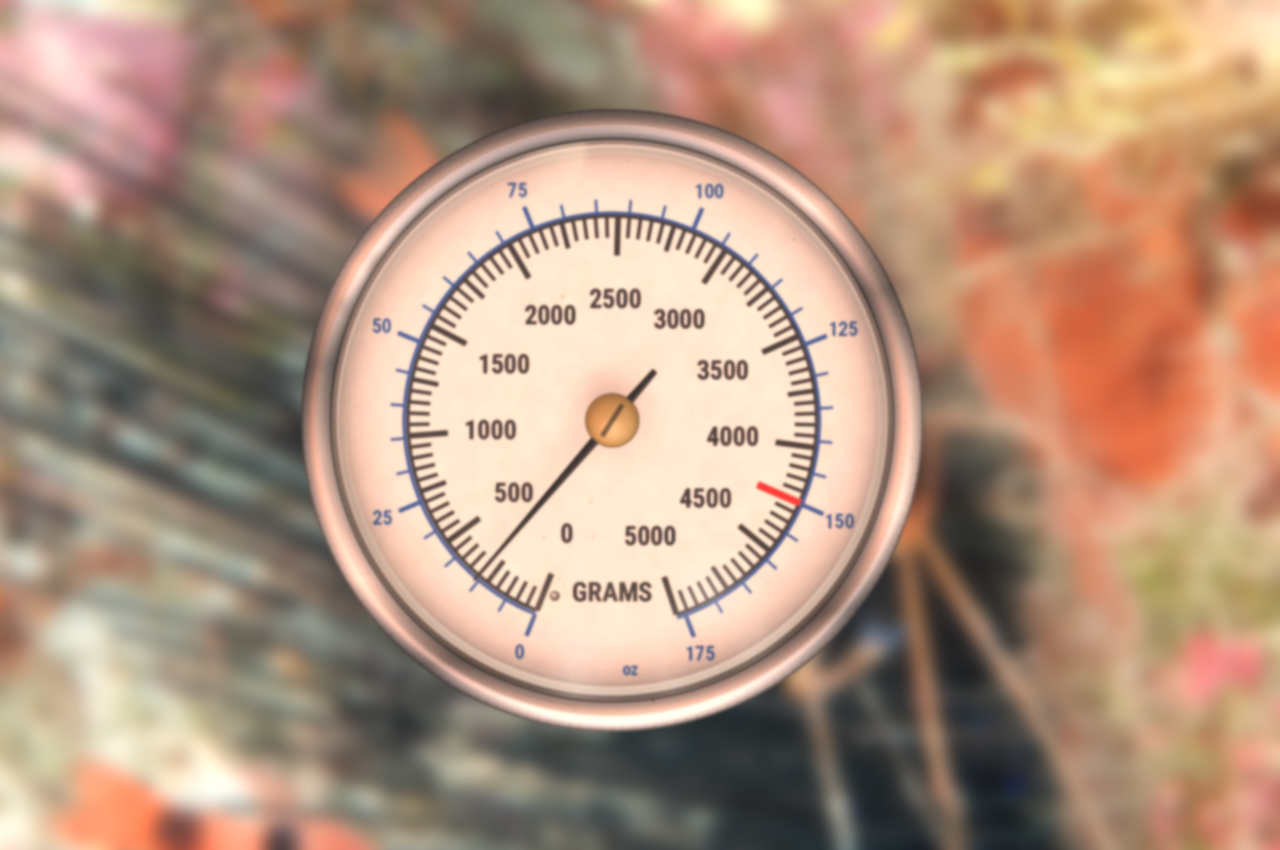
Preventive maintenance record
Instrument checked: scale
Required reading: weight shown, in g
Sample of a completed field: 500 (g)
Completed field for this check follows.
300 (g)
